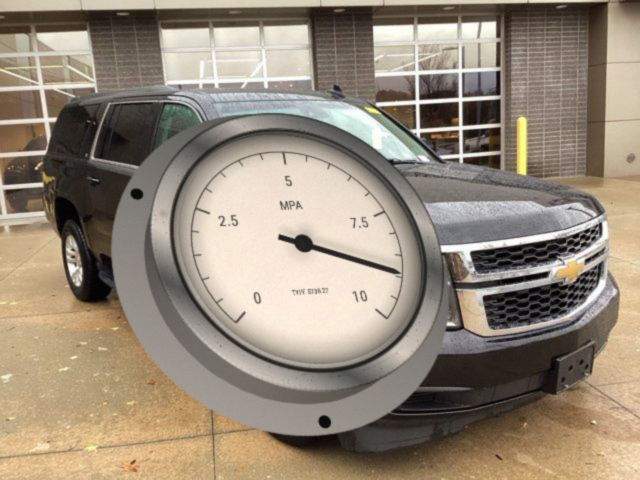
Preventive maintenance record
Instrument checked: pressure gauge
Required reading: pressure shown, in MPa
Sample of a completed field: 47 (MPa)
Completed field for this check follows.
9 (MPa)
